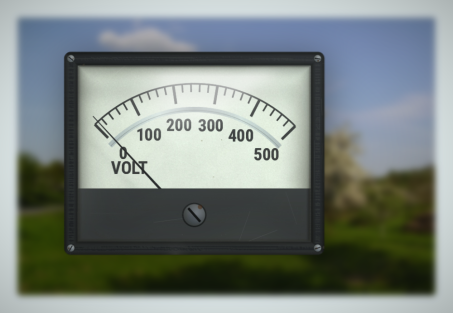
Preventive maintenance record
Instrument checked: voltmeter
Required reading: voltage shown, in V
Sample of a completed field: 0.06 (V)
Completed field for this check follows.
10 (V)
